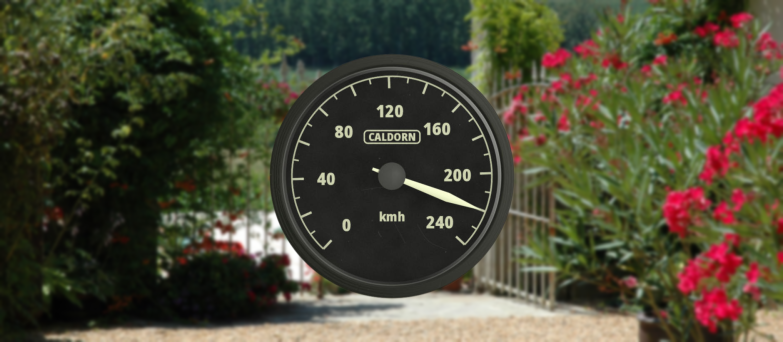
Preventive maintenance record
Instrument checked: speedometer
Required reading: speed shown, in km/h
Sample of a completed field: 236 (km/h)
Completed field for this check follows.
220 (km/h)
